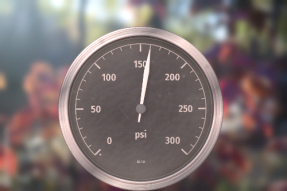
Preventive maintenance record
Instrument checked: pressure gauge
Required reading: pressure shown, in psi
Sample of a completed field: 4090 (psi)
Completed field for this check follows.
160 (psi)
